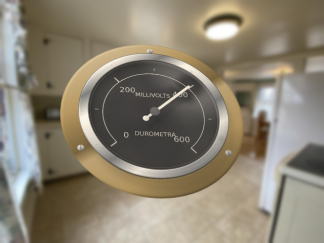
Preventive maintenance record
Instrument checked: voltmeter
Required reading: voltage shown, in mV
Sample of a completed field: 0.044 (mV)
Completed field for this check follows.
400 (mV)
